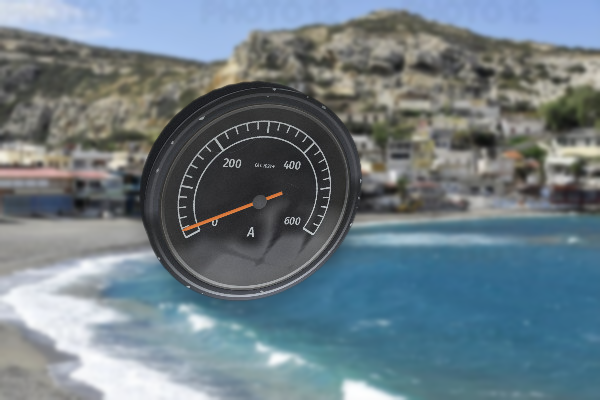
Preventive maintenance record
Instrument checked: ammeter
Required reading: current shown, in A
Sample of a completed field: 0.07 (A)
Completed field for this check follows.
20 (A)
